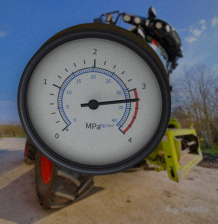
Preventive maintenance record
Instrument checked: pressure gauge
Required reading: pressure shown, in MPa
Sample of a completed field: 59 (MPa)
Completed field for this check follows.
3.2 (MPa)
